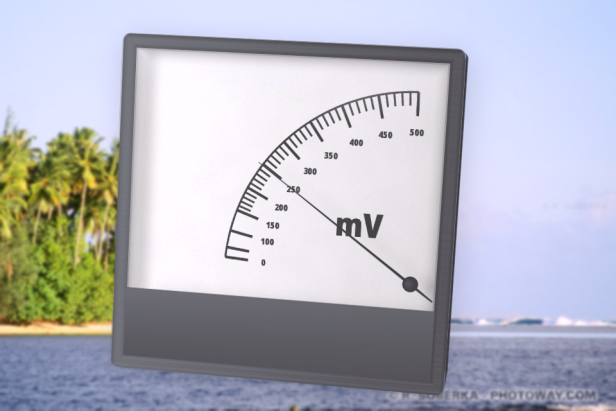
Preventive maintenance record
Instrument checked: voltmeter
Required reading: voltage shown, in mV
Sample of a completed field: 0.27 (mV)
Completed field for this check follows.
250 (mV)
